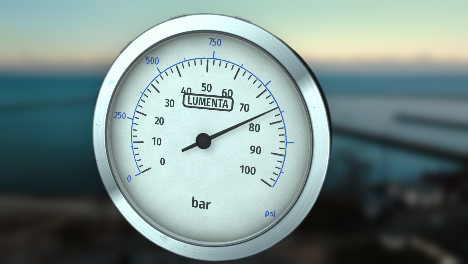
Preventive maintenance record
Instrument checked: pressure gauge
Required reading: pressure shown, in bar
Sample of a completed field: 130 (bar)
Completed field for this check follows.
76 (bar)
